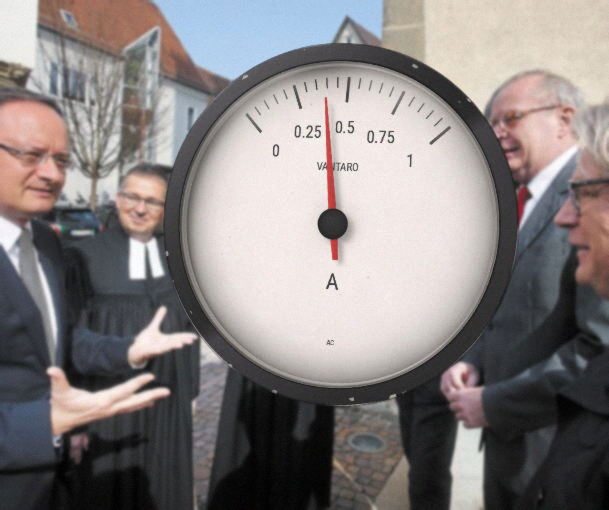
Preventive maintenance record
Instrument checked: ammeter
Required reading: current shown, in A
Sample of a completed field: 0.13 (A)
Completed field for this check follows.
0.4 (A)
